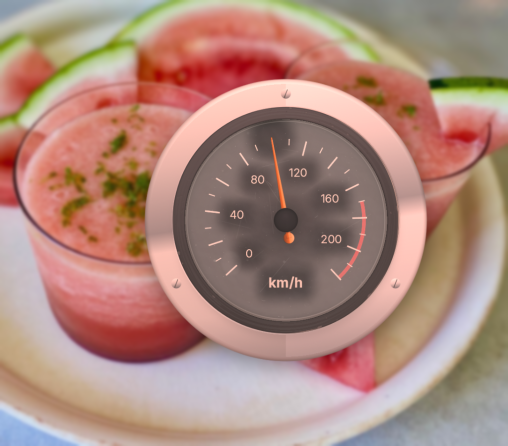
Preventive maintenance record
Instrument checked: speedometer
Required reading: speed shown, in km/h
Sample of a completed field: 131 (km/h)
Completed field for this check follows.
100 (km/h)
